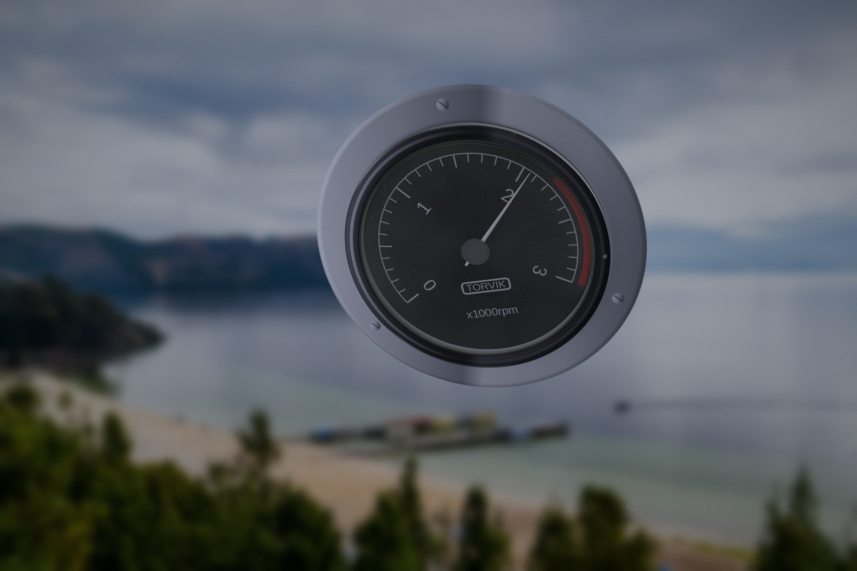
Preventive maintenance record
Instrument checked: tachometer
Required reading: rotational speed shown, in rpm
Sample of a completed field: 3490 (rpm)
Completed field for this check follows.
2050 (rpm)
